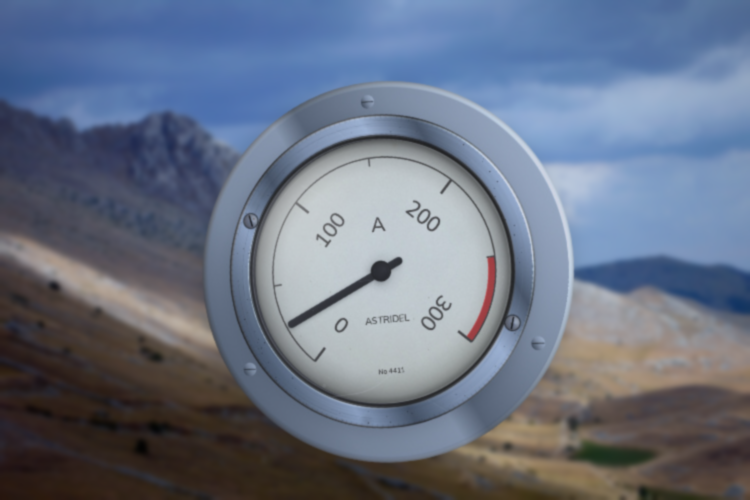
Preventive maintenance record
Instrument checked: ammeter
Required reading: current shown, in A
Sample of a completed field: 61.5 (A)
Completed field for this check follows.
25 (A)
